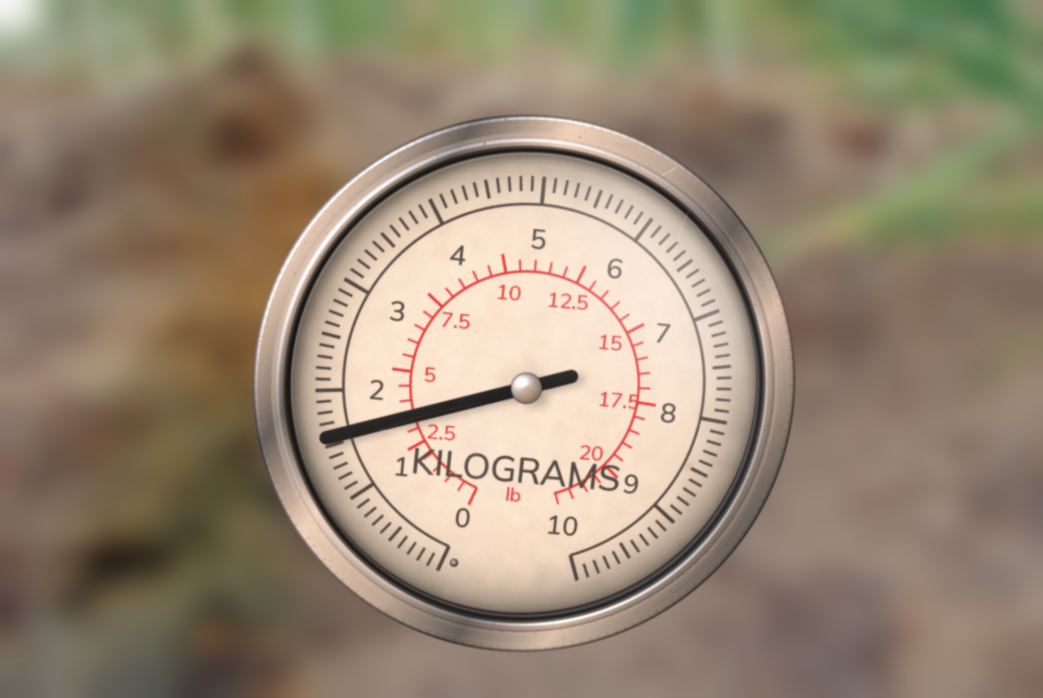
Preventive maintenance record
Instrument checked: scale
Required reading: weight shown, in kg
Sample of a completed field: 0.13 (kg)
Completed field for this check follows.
1.6 (kg)
